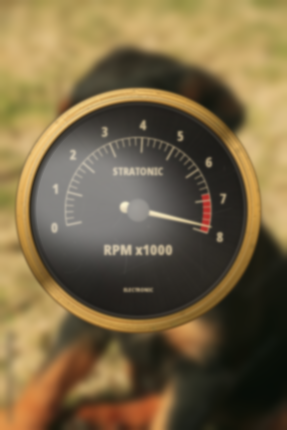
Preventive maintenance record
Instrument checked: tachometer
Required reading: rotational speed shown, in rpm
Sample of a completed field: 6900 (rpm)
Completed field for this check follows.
7800 (rpm)
